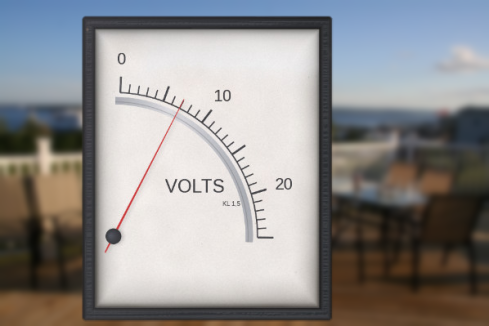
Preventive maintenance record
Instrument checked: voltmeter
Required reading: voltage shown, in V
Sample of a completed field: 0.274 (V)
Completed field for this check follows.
7 (V)
